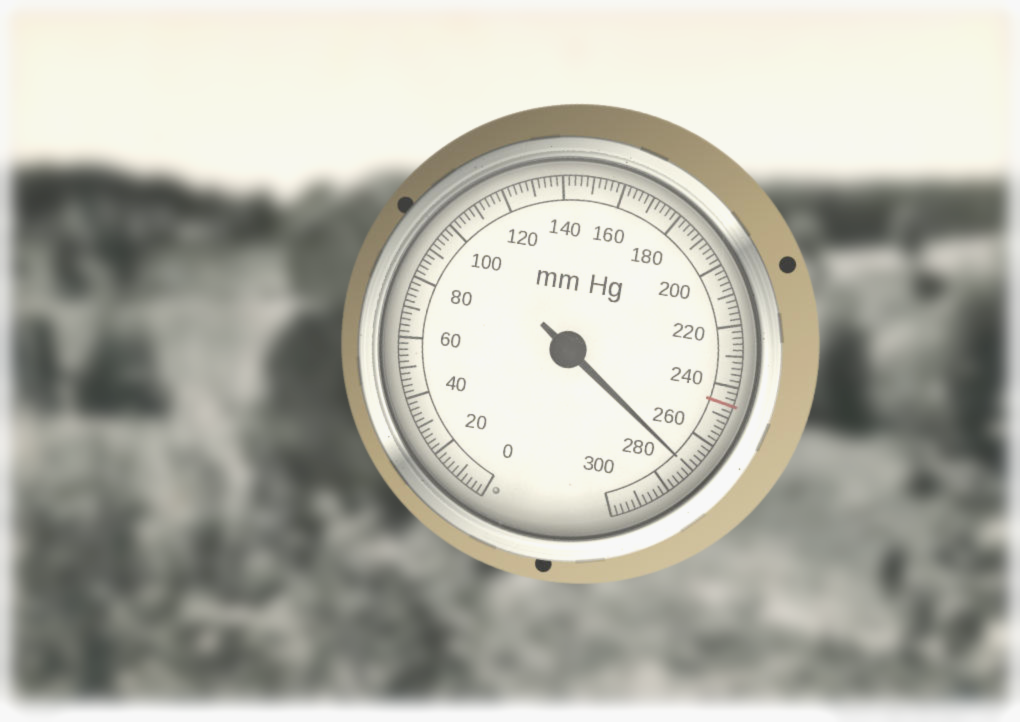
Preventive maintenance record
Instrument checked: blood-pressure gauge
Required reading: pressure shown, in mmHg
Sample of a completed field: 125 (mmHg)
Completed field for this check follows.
270 (mmHg)
